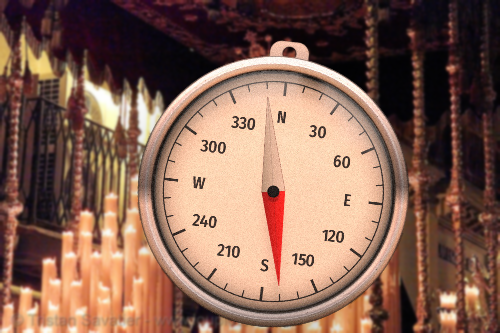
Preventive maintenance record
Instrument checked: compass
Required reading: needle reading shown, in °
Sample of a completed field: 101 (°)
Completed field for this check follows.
170 (°)
